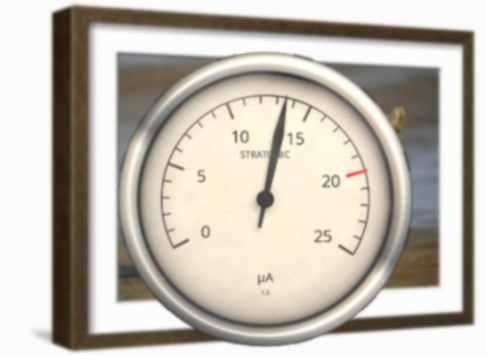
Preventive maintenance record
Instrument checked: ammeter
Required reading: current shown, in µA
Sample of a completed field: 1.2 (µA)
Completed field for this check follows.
13.5 (µA)
